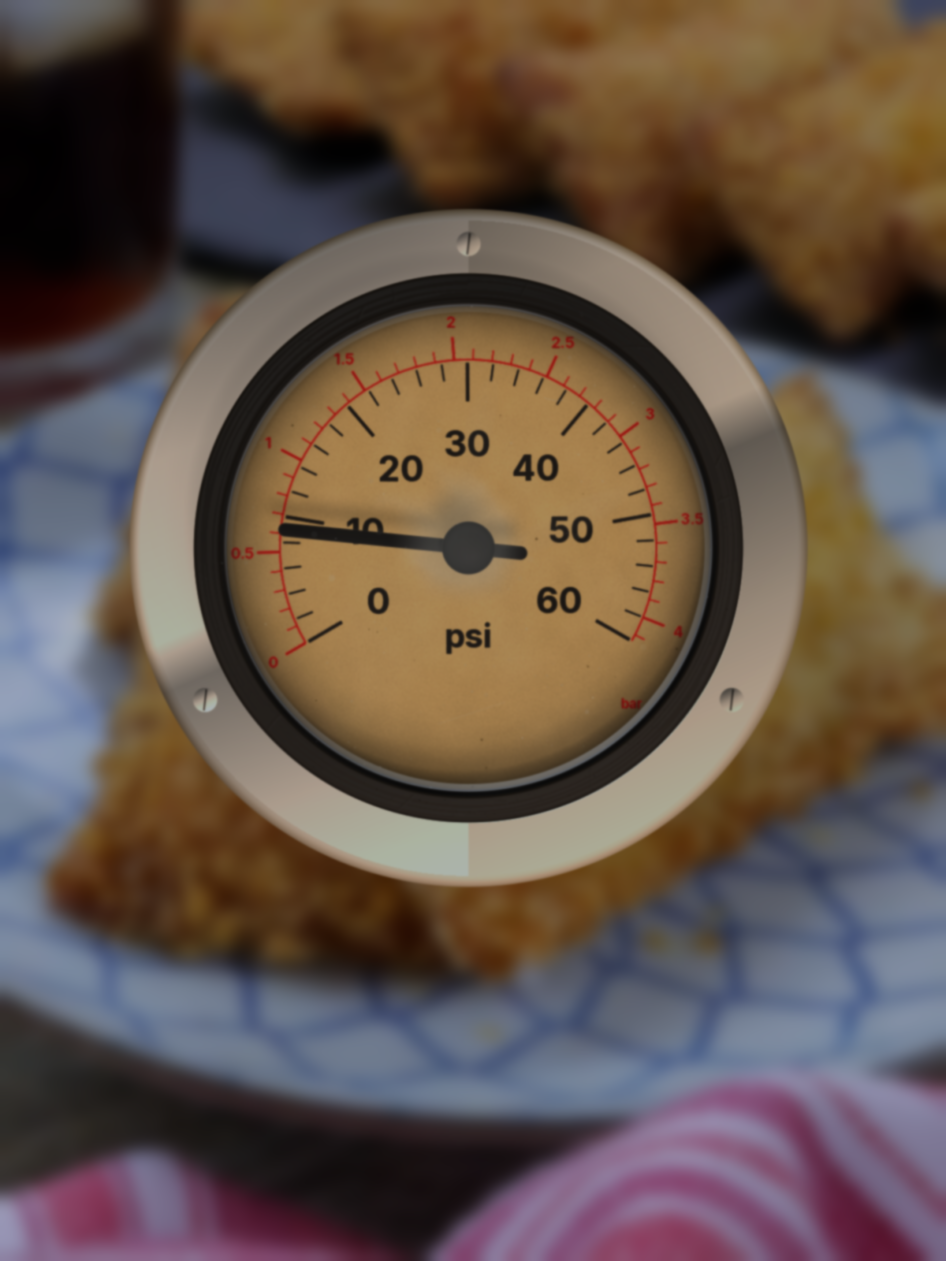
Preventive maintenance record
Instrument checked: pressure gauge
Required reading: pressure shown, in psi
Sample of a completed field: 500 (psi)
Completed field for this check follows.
9 (psi)
